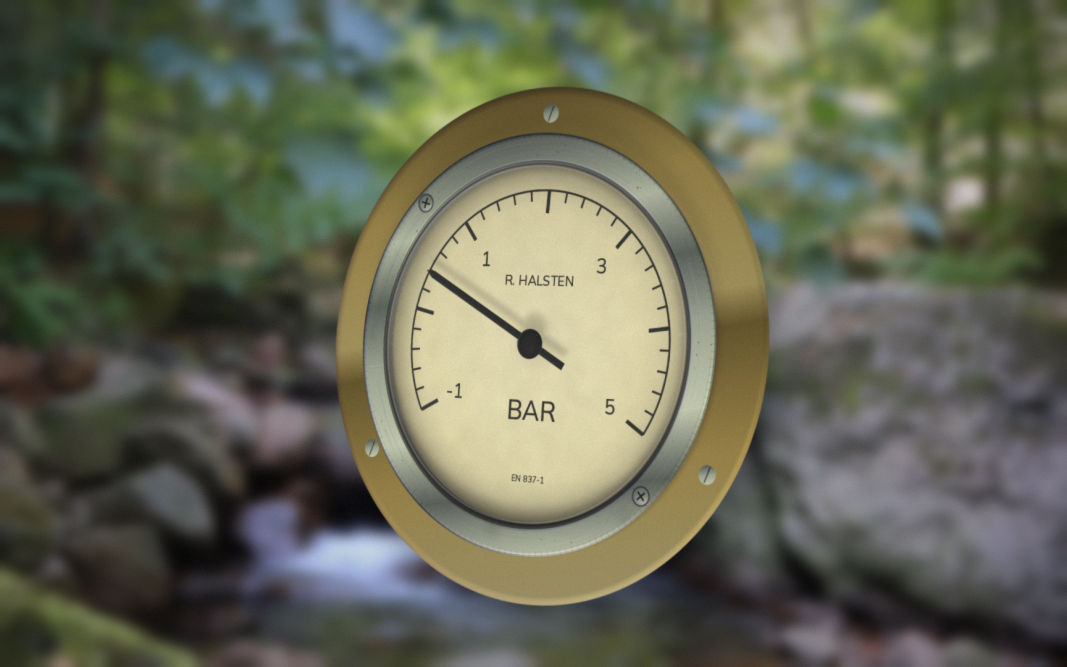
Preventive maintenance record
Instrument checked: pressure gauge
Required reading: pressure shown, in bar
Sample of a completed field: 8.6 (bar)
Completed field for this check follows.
0.4 (bar)
